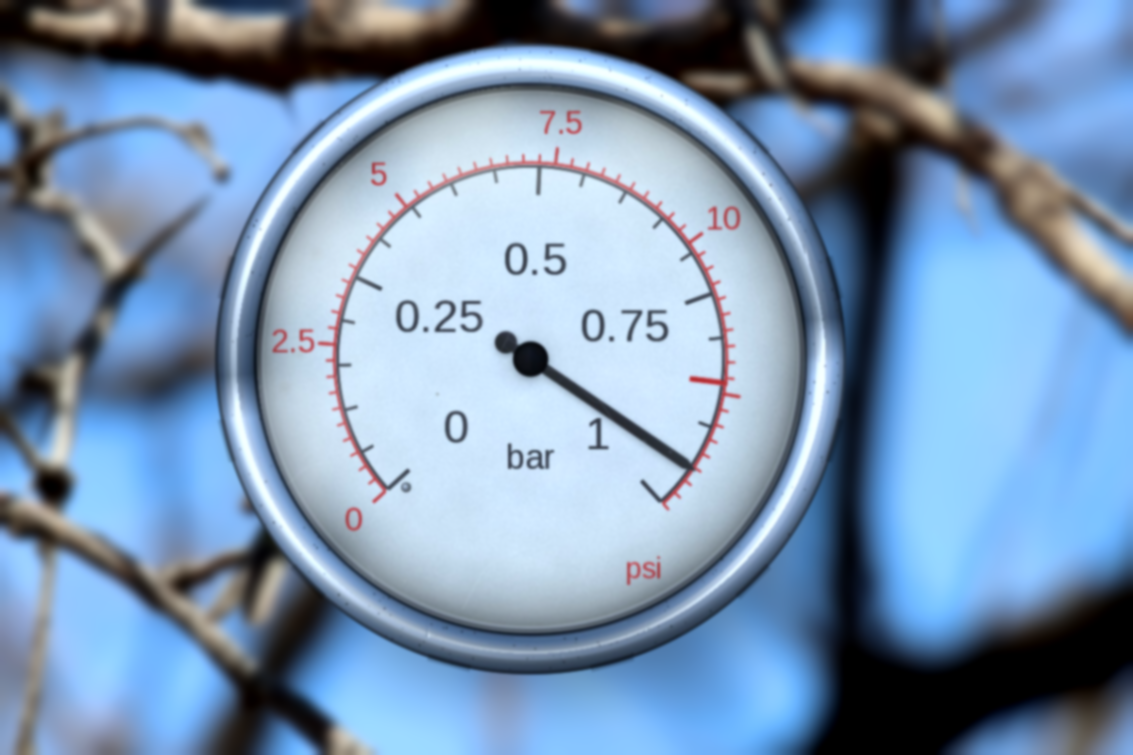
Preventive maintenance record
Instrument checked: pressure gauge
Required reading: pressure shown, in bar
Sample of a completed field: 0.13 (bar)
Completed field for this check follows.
0.95 (bar)
